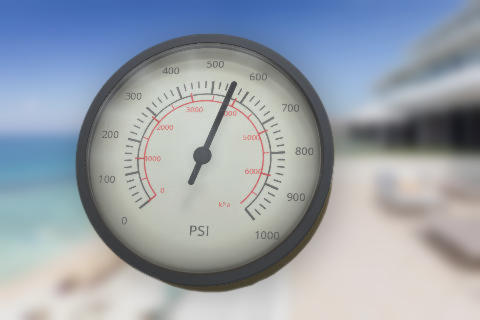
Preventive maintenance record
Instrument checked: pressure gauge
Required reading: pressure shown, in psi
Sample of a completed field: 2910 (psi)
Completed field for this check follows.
560 (psi)
